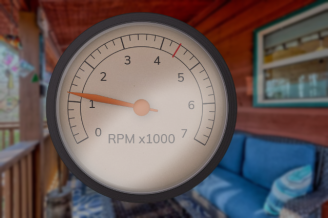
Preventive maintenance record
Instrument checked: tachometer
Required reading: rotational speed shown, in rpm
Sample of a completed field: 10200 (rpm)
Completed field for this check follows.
1200 (rpm)
